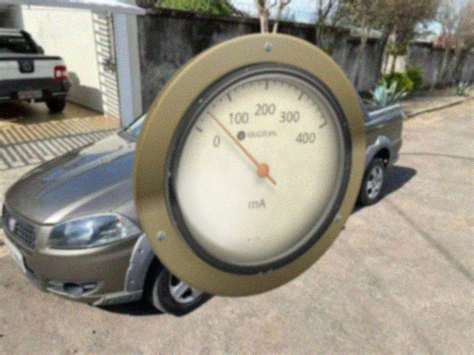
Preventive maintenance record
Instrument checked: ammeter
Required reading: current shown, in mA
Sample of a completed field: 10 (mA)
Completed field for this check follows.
40 (mA)
